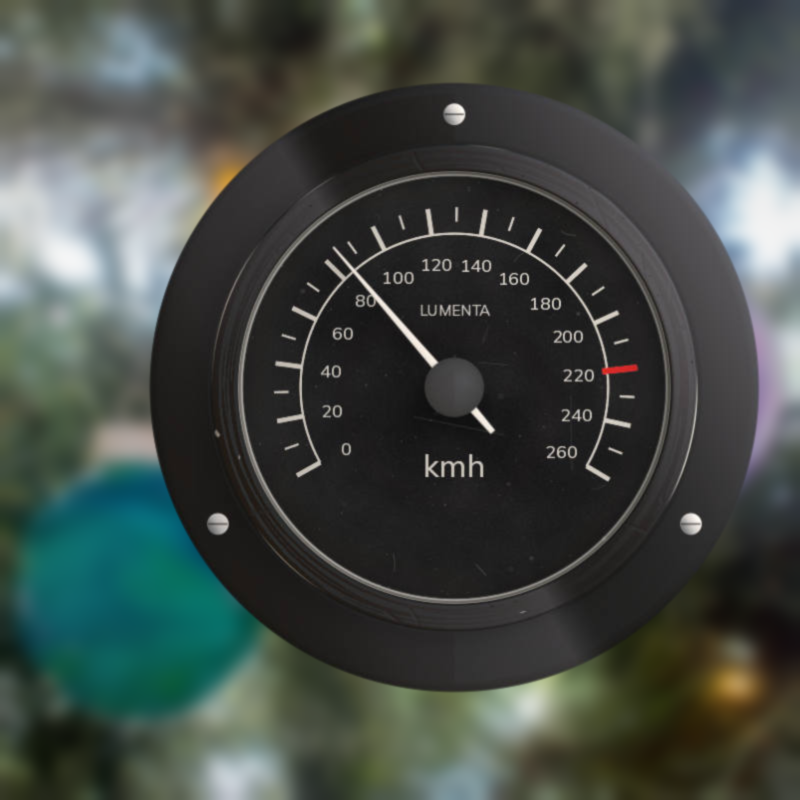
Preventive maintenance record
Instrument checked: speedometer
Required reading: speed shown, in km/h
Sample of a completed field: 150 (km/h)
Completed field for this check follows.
85 (km/h)
